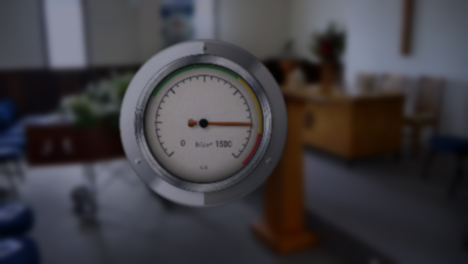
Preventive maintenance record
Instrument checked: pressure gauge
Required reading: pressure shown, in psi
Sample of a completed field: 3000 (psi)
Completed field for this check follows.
1250 (psi)
